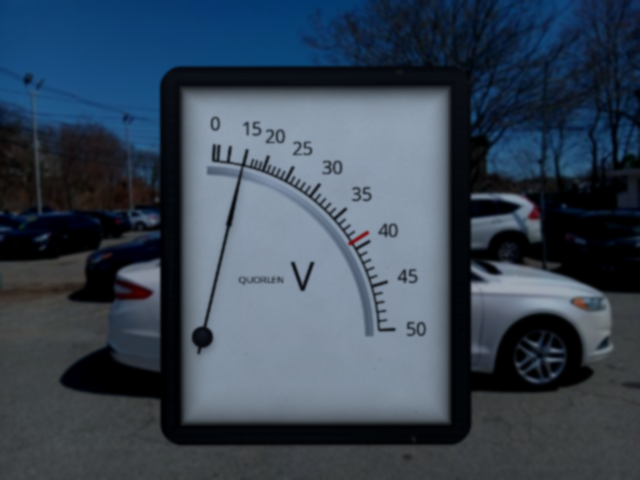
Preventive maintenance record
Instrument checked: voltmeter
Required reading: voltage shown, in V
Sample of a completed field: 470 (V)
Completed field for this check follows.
15 (V)
